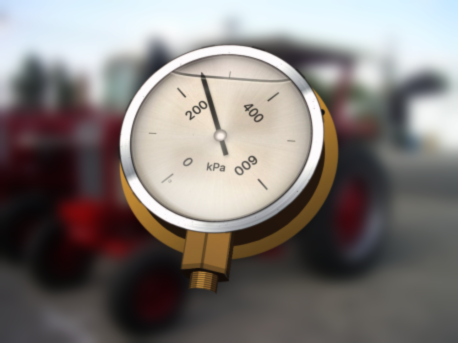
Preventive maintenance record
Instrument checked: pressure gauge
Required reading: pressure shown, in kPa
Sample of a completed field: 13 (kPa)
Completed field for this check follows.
250 (kPa)
